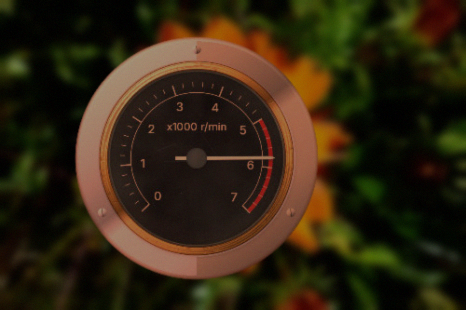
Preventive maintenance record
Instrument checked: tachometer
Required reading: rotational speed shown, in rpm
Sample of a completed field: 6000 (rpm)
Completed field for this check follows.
5800 (rpm)
